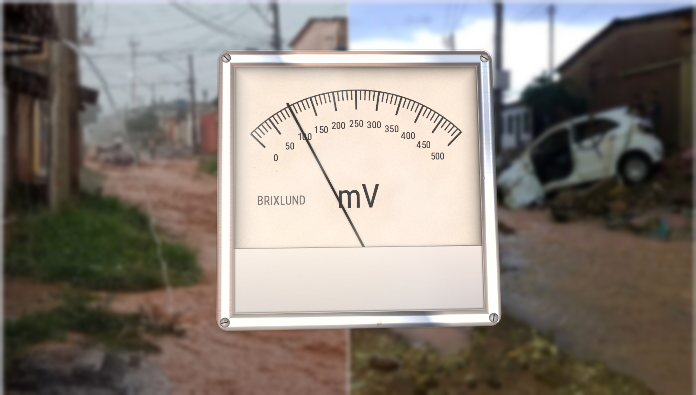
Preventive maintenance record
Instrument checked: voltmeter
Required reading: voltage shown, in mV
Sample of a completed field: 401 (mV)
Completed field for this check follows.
100 (mV)
